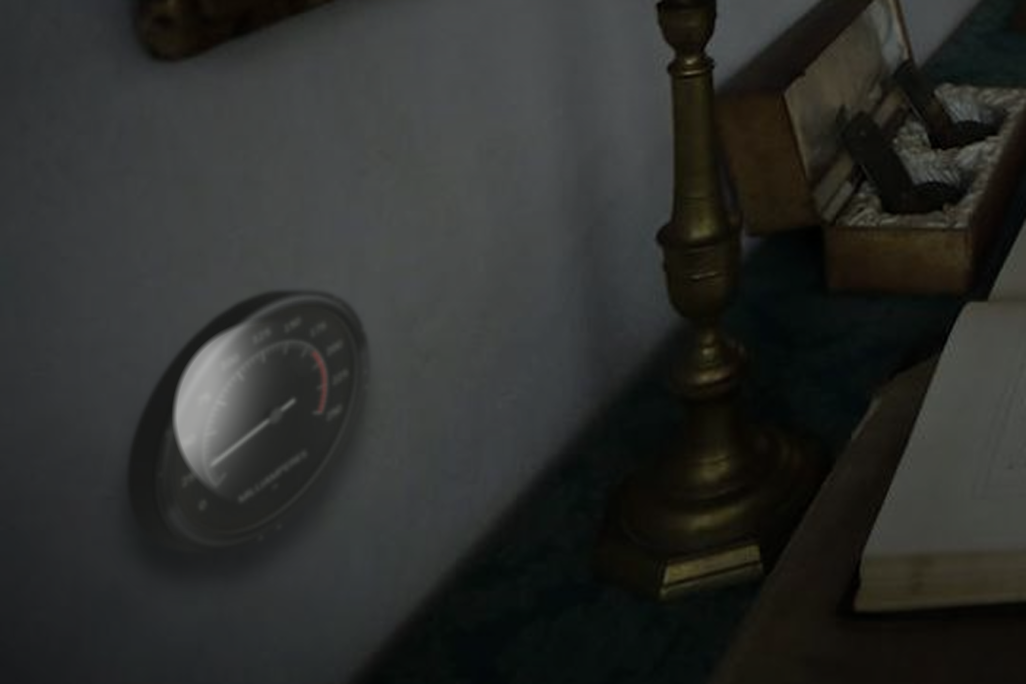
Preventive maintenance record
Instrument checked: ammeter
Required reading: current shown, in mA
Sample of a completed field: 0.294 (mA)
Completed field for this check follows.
25 (mA)
